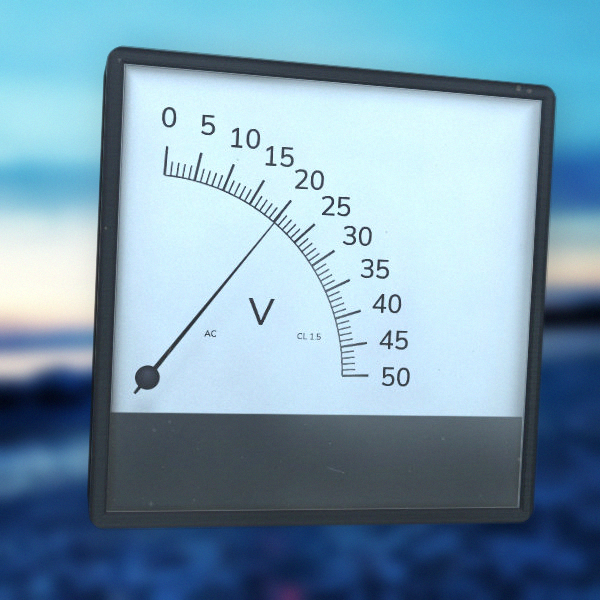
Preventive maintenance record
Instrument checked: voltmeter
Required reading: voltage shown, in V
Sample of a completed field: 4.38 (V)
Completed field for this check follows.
20 (V)
